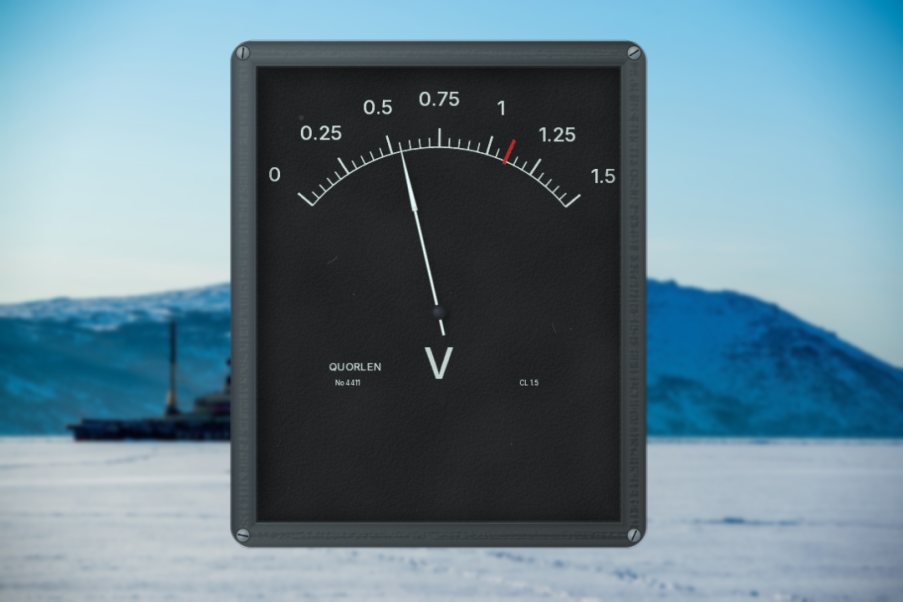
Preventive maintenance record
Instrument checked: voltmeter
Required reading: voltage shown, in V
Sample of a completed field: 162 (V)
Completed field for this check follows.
0.55 (V)
